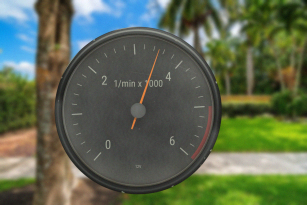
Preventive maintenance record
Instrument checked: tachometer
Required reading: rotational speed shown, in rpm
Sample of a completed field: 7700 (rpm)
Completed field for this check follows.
3500 (rpm)
